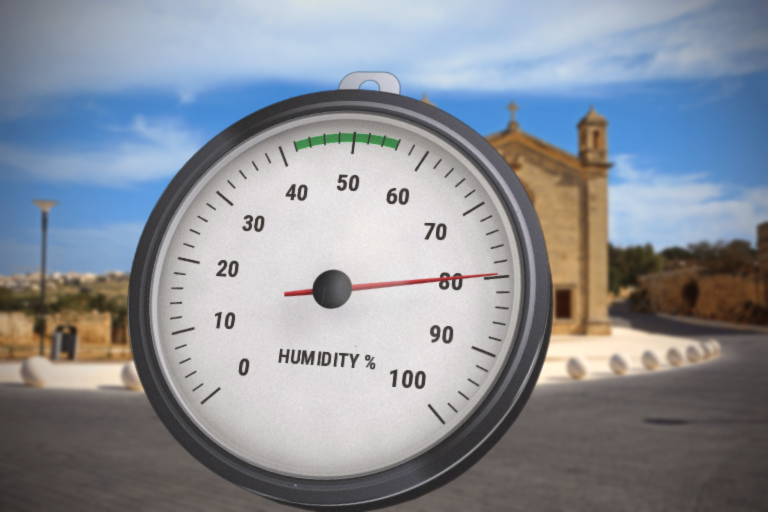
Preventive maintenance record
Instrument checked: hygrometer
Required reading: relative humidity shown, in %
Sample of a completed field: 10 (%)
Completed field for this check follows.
80 (%)
